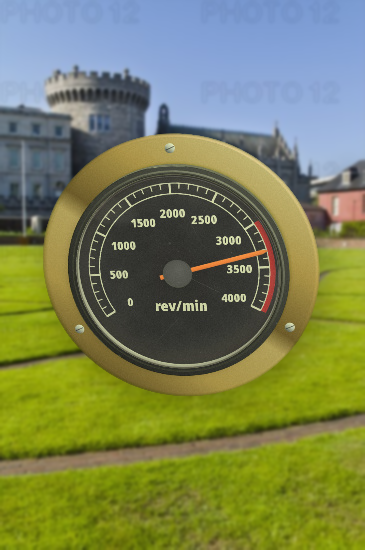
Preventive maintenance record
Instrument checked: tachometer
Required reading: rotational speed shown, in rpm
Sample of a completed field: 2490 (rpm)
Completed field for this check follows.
3300 (rpm)
